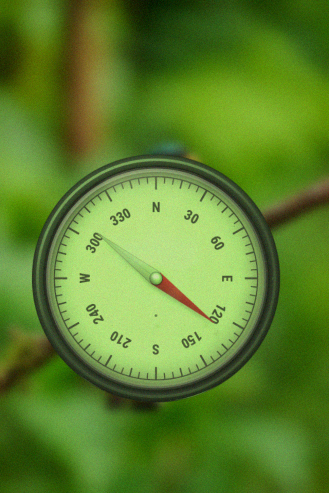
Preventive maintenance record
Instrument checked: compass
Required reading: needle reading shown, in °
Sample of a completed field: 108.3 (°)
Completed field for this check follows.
127.5 (°)
